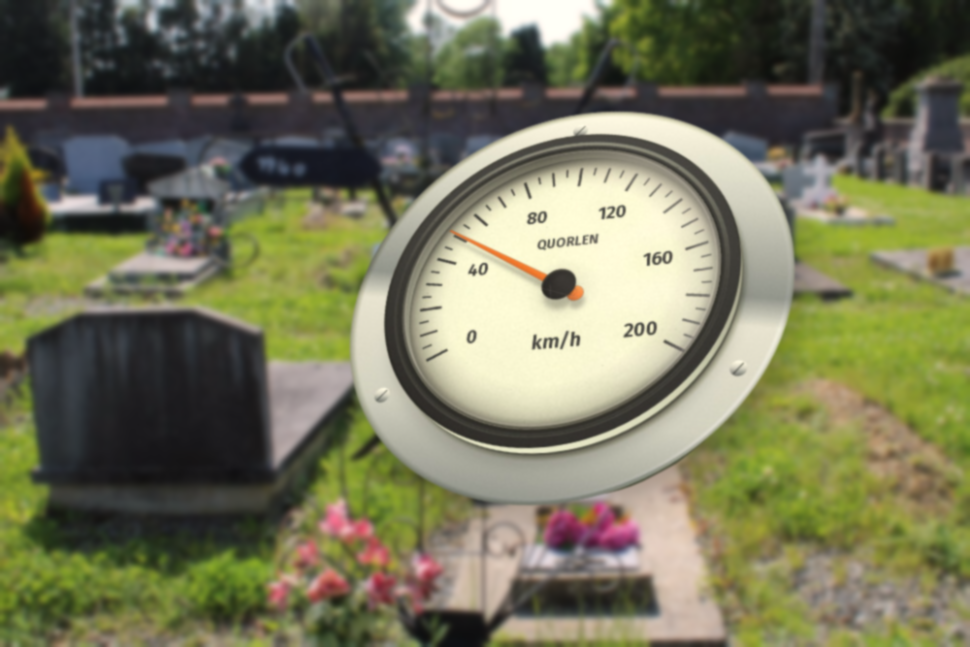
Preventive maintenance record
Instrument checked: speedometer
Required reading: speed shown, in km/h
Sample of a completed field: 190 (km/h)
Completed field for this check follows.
50 (km/h)
